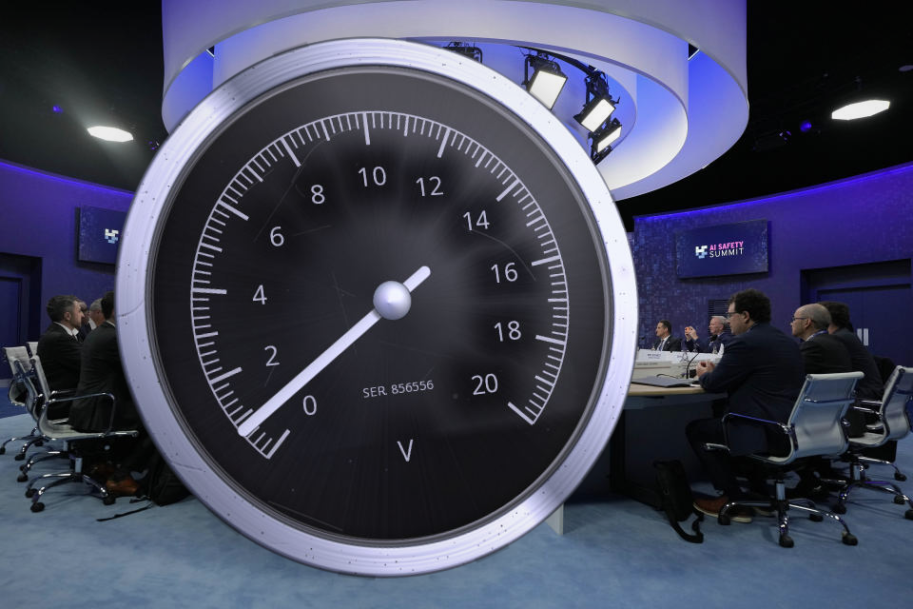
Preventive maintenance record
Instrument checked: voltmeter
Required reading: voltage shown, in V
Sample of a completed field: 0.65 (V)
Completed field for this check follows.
0.8 (V)
